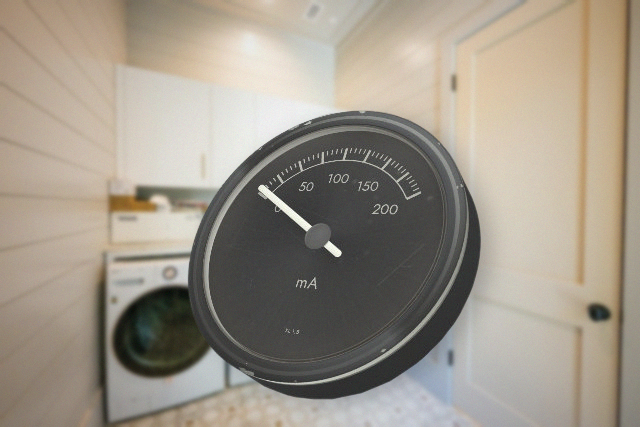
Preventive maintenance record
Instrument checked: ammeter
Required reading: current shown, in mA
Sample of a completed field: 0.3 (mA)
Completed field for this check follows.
5 (mA)
